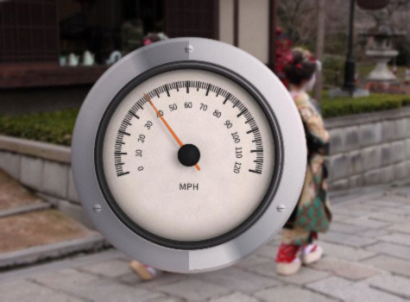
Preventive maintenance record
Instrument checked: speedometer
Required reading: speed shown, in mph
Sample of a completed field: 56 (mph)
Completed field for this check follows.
40 (mph)
